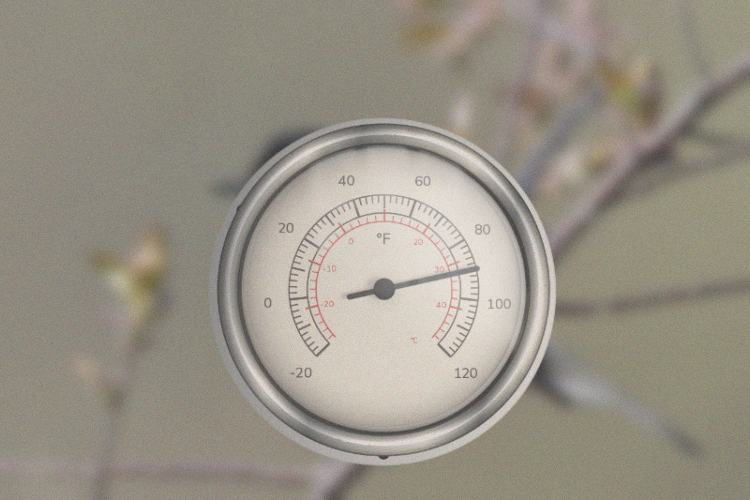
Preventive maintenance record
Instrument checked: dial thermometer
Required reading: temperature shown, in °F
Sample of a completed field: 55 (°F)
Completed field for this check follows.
90 (°F)
